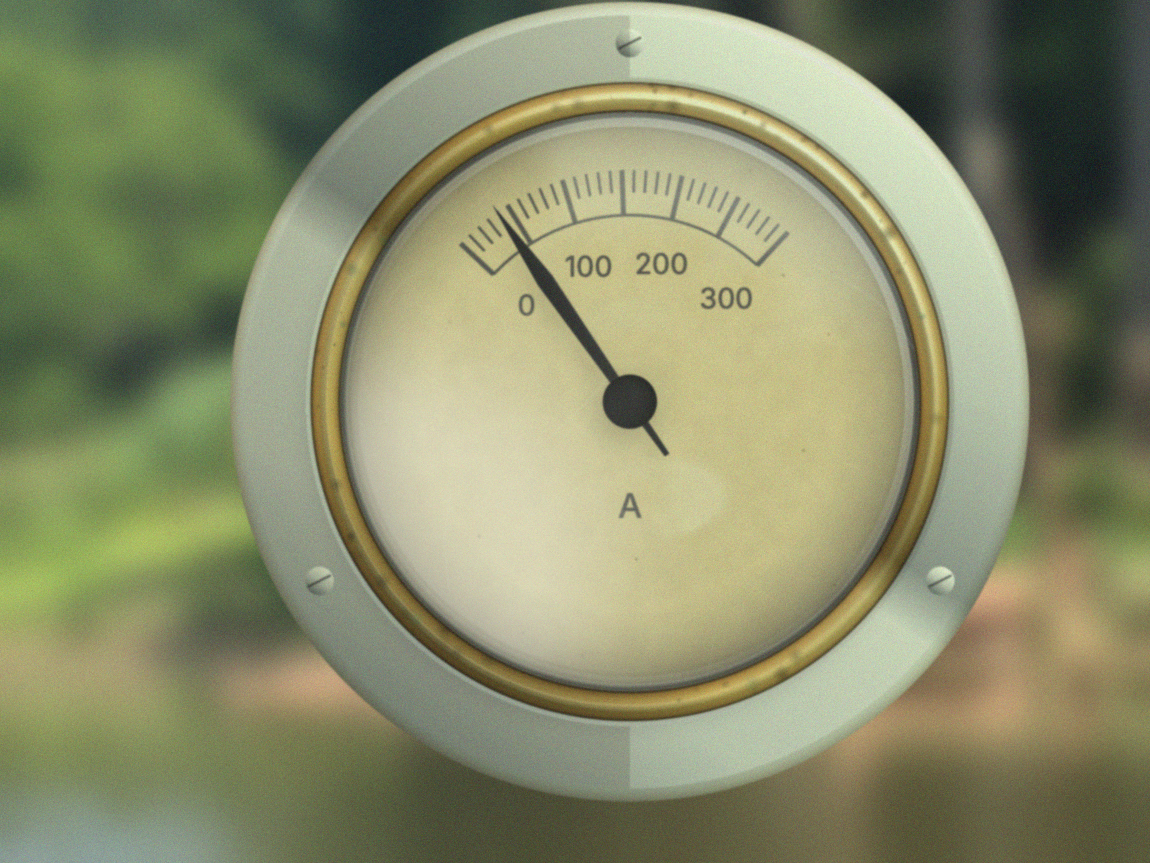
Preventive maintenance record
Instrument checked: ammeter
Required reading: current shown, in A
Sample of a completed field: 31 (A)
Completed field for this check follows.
40 (A)
